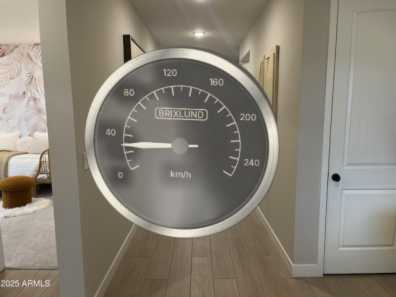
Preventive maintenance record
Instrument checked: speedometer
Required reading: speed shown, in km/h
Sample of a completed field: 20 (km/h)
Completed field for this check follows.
30 (km/h)
